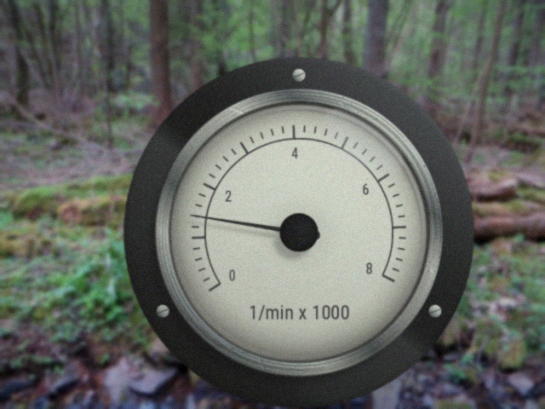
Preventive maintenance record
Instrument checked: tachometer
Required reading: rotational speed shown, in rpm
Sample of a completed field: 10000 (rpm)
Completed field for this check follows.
1400 (rpm)
